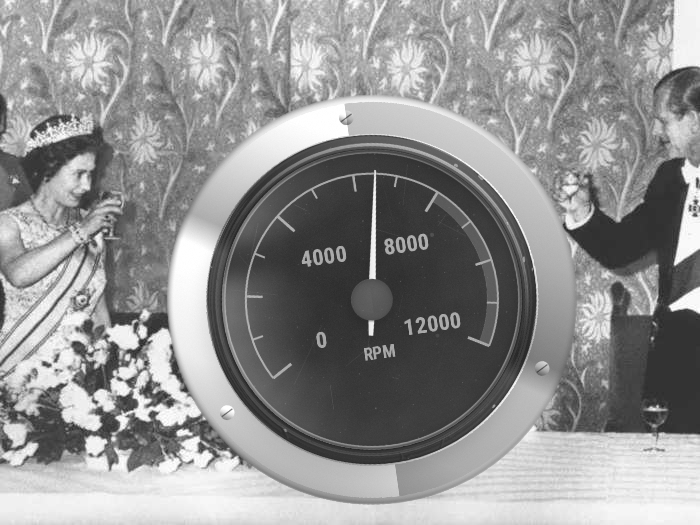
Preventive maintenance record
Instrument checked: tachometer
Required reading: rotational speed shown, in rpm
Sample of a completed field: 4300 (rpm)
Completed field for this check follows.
6500 (rpm)
